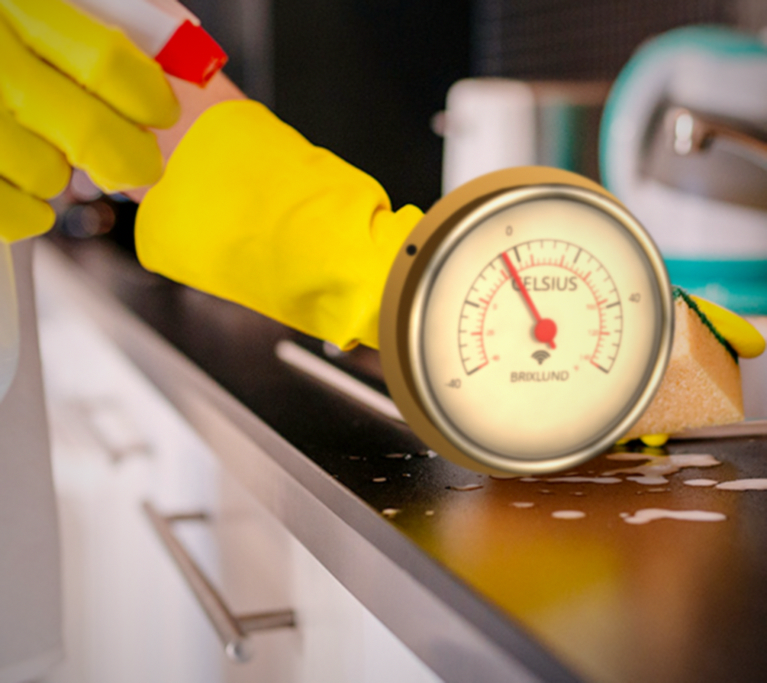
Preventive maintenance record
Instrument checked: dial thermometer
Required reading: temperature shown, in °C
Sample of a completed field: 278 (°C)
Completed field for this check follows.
-4 (°C)
